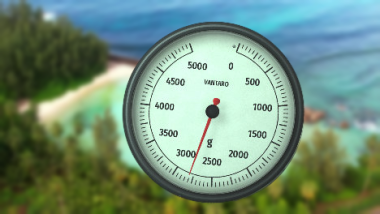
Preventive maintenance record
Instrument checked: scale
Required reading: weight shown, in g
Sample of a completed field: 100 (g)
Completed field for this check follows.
2800 (g)
